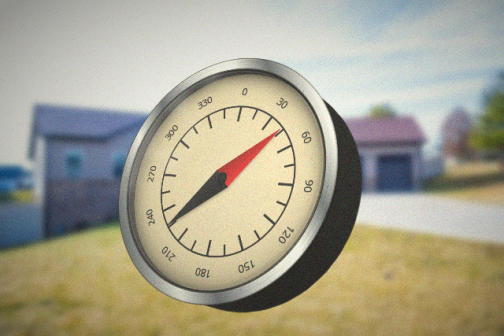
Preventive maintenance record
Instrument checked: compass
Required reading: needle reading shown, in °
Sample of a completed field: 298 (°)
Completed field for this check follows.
45 (°)
